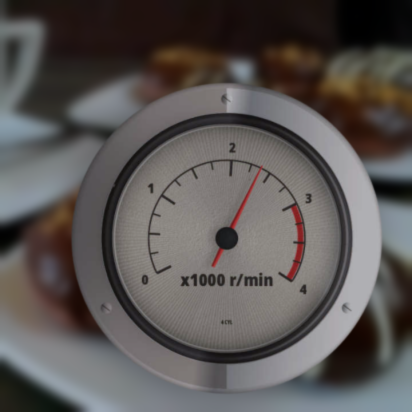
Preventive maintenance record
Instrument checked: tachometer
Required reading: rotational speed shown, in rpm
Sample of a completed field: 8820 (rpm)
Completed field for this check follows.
2375 (rpm)
